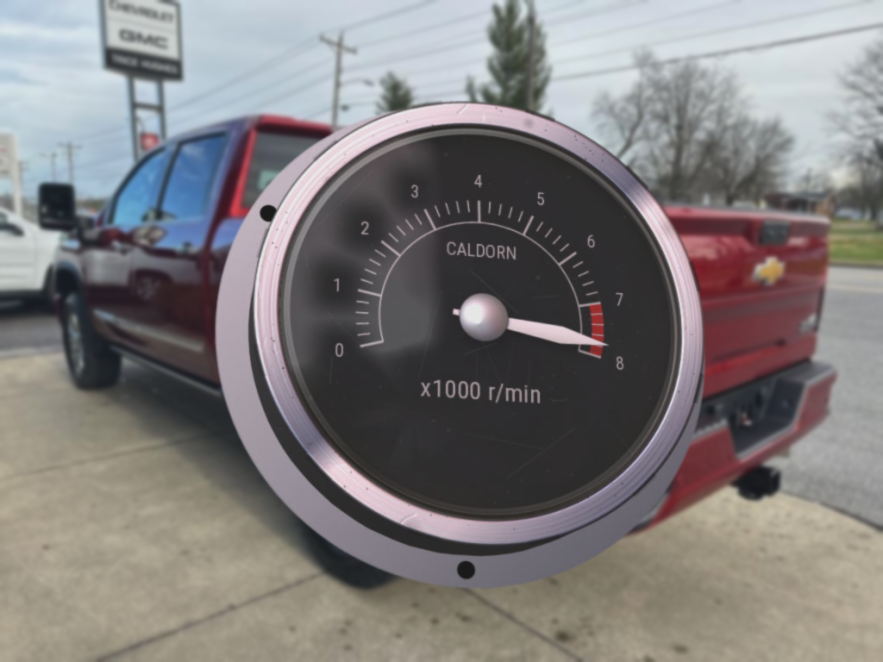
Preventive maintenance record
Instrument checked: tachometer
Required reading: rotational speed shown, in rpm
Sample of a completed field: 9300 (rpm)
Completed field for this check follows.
7800 (rpm)
